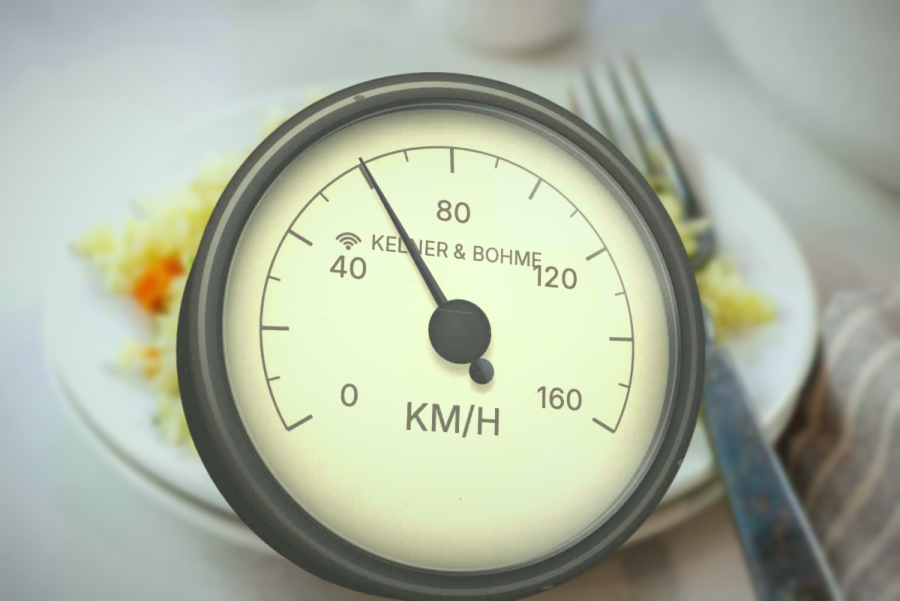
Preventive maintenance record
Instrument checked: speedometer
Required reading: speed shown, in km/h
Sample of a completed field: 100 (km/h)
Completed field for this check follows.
60 (km/h)
